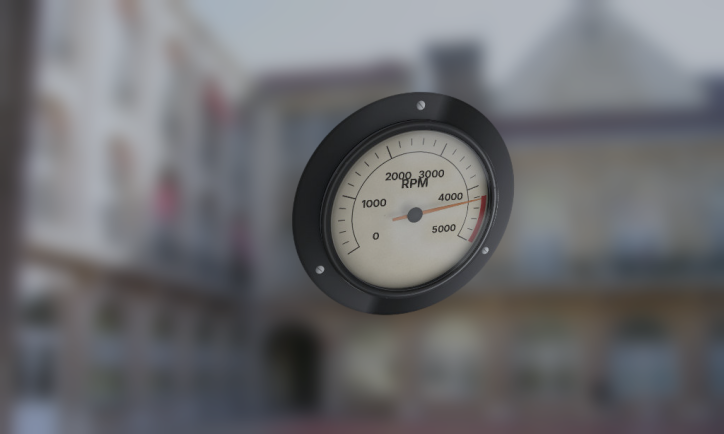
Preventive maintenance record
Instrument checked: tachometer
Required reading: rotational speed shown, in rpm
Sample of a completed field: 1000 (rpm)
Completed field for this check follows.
4200 (rpm)
